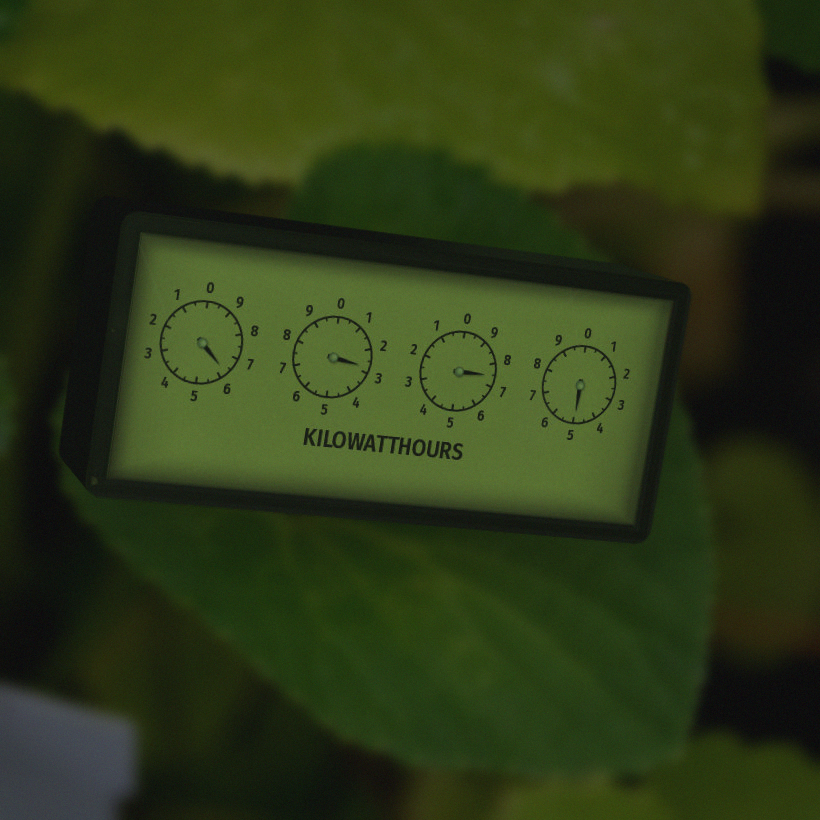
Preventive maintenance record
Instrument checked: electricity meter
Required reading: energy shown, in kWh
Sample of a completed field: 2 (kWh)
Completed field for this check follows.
6275 (kWh)
